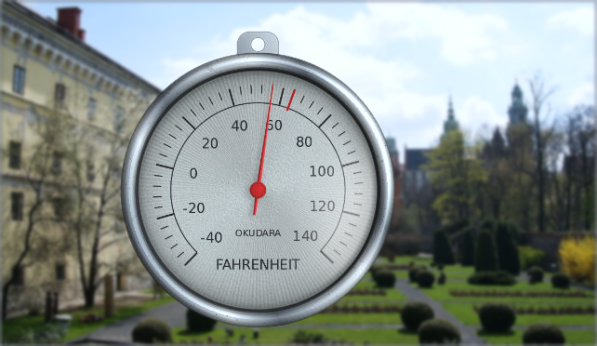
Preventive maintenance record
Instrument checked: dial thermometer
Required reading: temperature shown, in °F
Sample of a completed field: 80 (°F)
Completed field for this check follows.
56 (°F)
